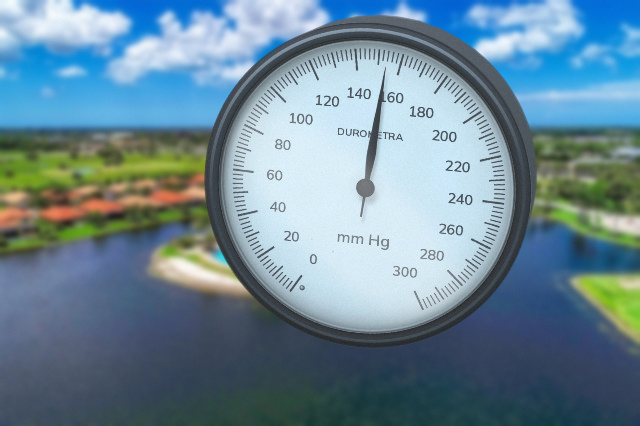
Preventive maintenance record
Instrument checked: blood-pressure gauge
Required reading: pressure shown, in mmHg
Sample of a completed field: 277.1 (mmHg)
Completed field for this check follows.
154 (mmHg)
